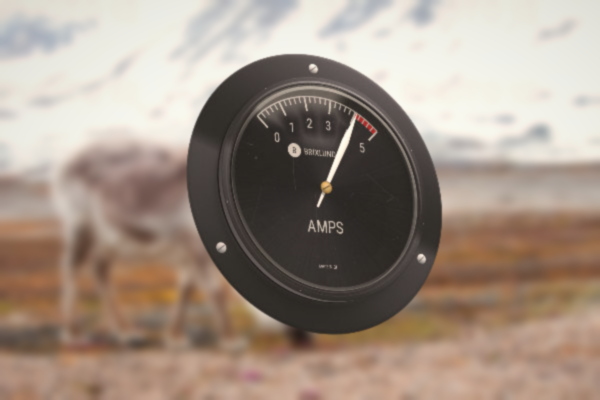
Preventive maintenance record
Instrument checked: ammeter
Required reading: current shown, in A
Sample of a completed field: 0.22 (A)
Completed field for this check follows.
4 (A)
